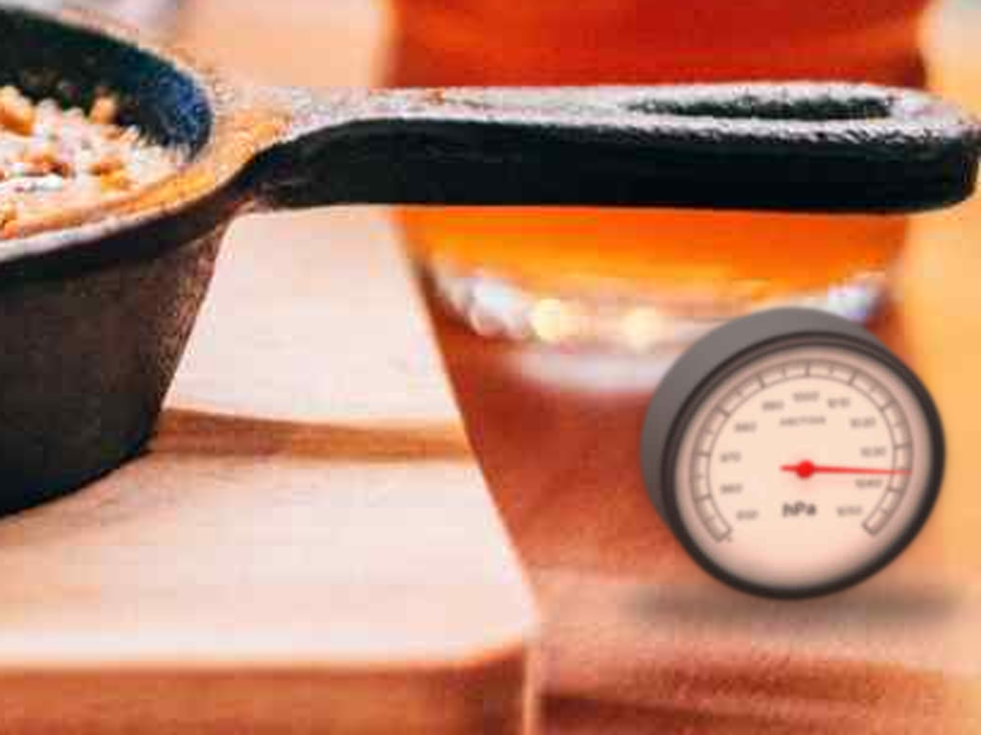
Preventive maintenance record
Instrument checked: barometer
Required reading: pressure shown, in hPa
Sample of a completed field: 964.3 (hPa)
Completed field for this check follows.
1035 (hPa)
